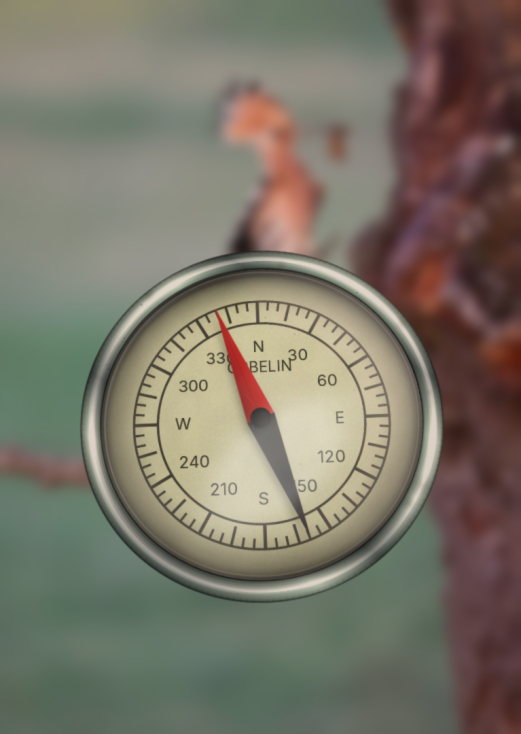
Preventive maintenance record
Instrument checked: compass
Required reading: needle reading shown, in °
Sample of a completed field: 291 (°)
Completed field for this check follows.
340 (°)
